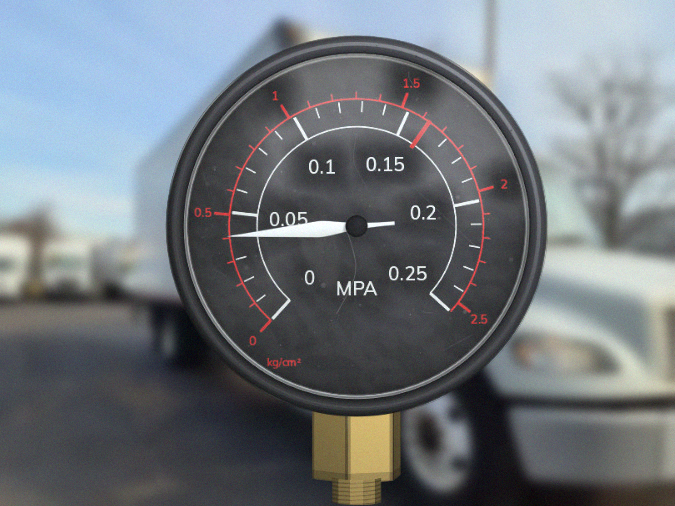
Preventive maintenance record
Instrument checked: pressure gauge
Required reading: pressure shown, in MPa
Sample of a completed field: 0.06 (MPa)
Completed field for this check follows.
0.04 (MPa)
